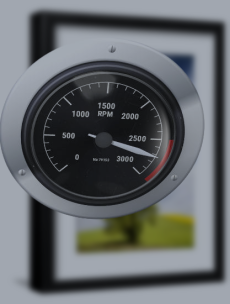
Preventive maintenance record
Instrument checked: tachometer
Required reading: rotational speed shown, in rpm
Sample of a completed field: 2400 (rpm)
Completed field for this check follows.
2700 (rpm)
